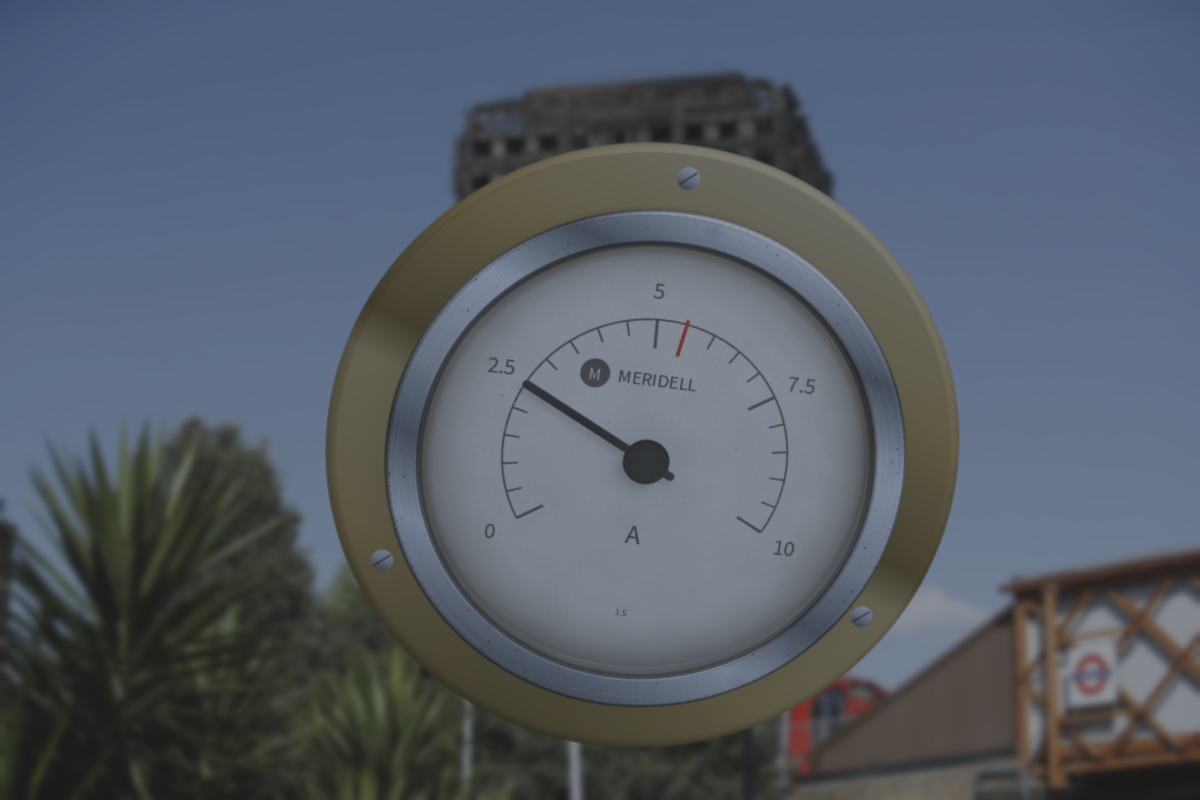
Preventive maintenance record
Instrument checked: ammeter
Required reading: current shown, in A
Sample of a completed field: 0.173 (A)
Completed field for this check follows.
2.5 (A)
